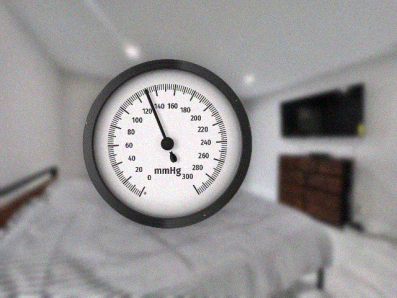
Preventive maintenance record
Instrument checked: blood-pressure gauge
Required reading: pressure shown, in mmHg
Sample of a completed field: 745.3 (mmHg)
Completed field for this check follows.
130 (mmHg)
